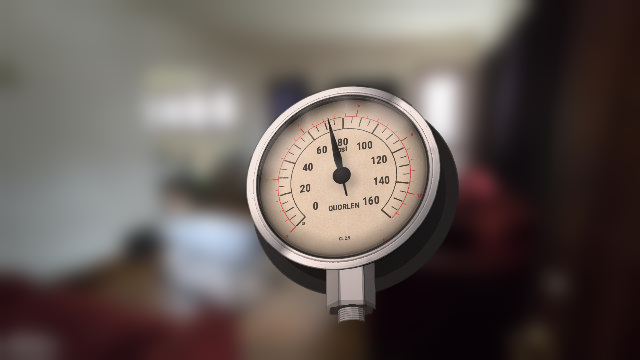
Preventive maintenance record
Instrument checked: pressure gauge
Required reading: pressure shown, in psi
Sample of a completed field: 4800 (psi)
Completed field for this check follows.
72.5 (psi)
